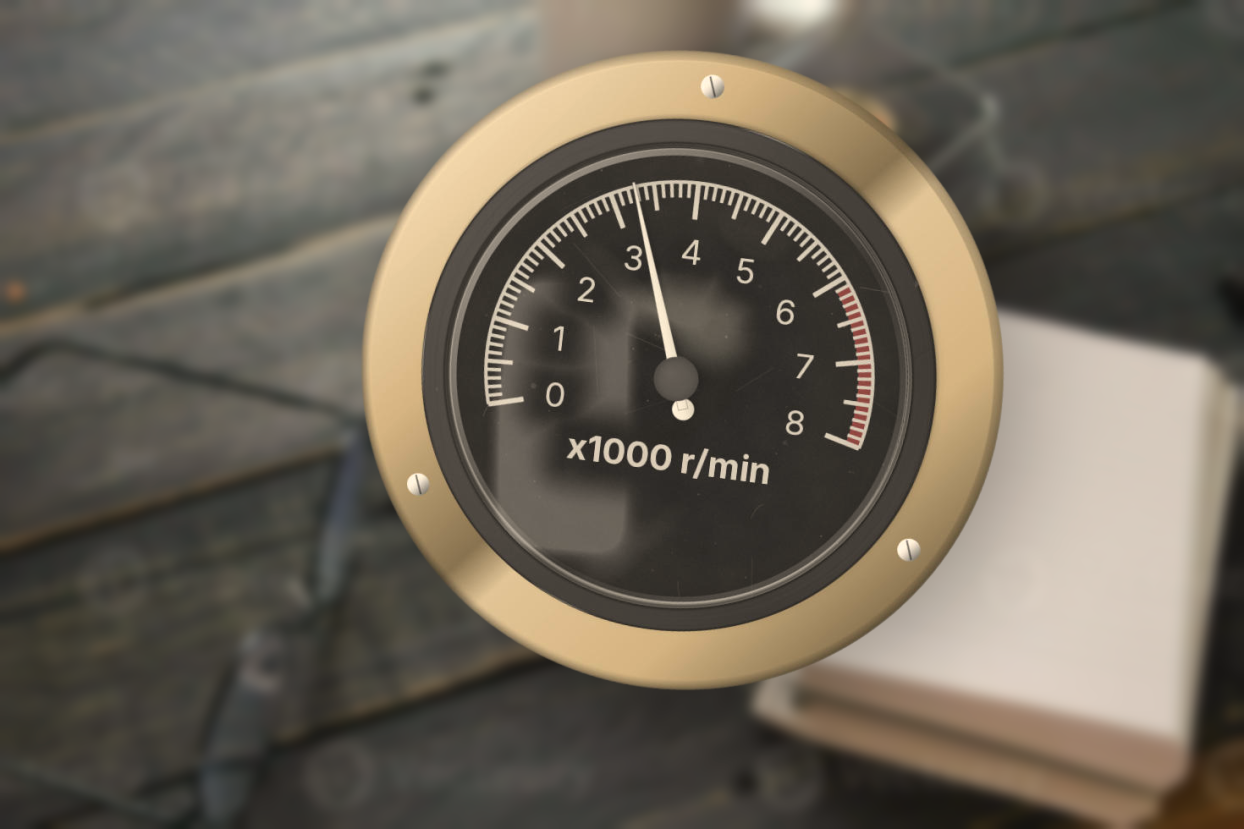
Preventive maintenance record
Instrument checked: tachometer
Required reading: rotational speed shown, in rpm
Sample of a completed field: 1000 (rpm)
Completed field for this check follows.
3300 (rpm)
